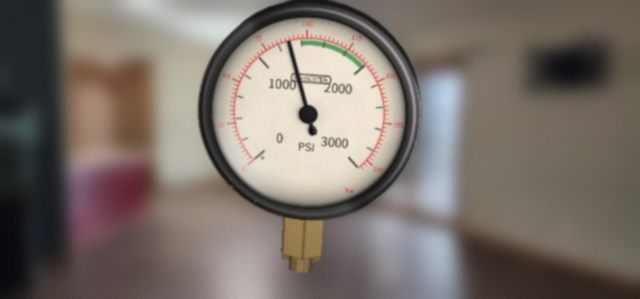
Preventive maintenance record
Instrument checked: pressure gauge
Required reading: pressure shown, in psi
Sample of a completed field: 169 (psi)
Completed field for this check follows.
1300 (psi)
